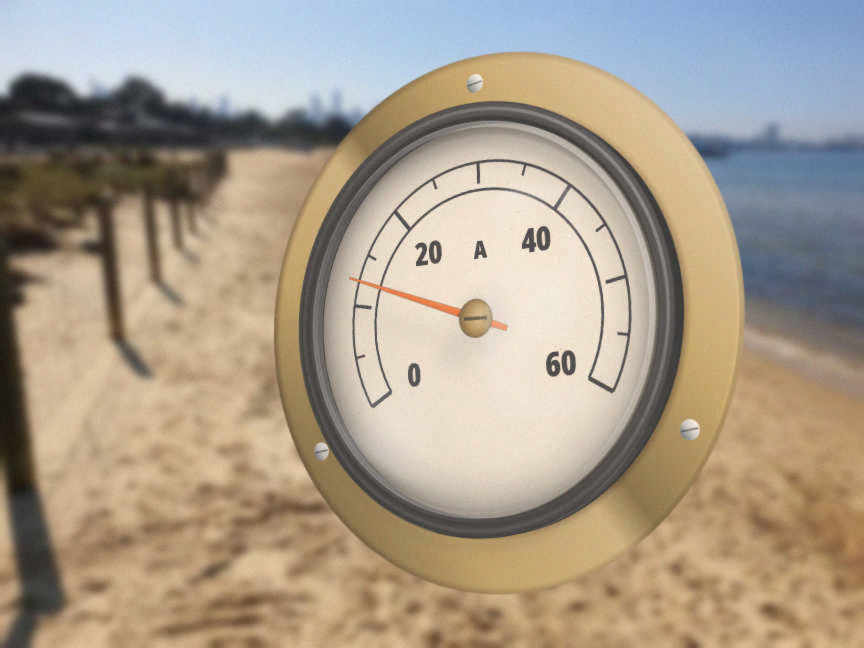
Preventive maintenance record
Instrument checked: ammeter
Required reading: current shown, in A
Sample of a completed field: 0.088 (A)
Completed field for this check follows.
12.5 (A)
